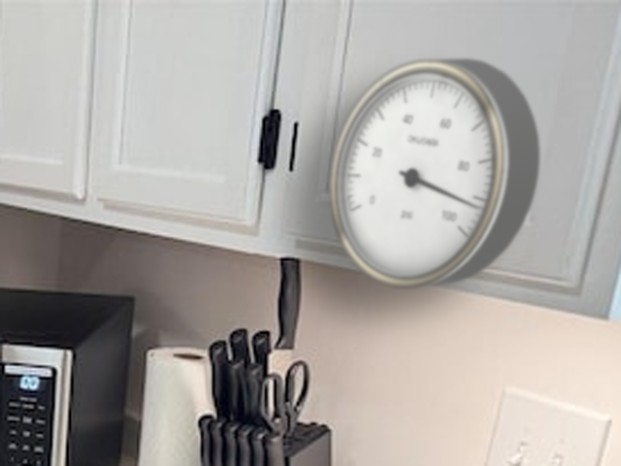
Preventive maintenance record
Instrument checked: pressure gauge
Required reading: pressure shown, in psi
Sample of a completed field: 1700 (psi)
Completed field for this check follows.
92 (psi)
